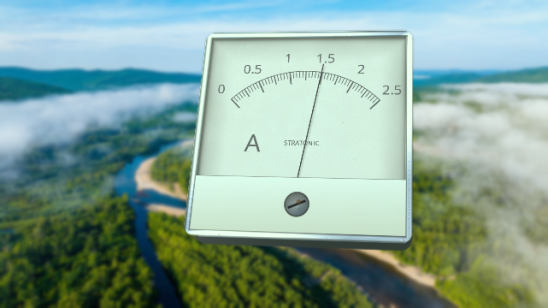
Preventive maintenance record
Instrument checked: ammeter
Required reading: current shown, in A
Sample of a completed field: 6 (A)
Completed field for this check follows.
1.5 (A)
